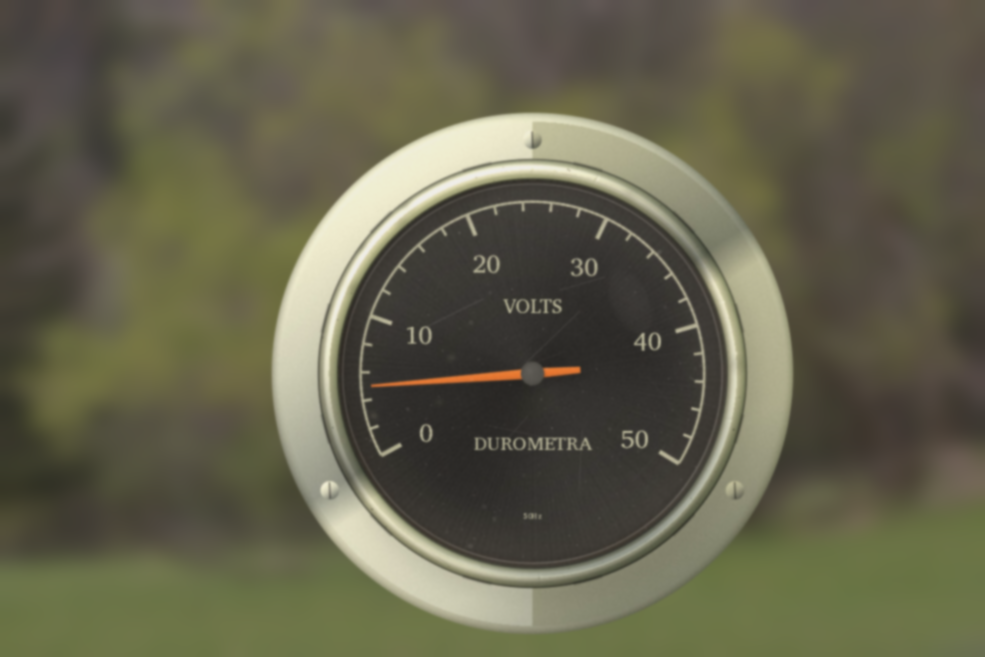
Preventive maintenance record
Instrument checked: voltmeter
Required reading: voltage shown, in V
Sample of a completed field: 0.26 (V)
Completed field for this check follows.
5 (V)
